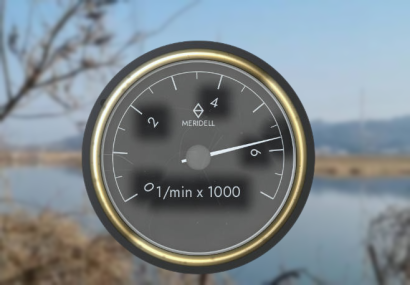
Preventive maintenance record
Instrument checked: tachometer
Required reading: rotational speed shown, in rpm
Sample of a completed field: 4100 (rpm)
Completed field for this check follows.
5750 (rpm)
